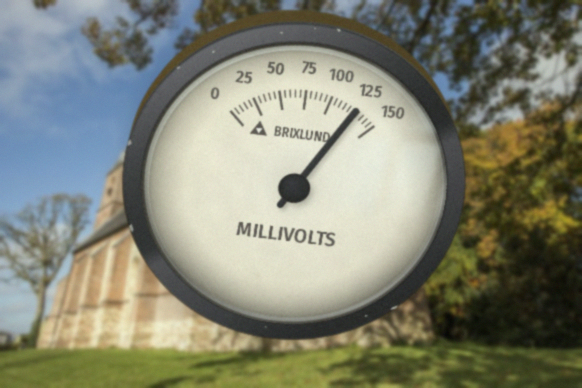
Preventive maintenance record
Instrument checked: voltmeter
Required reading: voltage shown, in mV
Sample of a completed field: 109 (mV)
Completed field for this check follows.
125 (mV)
